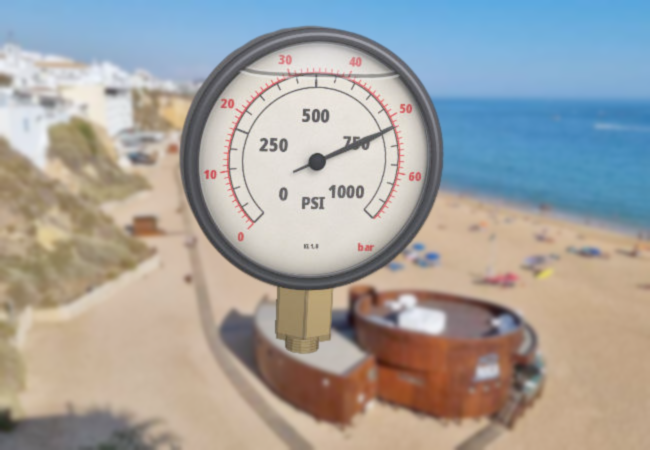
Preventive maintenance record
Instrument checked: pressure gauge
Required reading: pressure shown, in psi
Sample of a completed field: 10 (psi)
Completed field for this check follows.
750 (psi)
